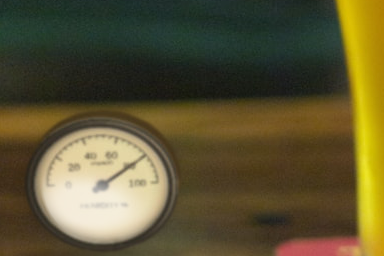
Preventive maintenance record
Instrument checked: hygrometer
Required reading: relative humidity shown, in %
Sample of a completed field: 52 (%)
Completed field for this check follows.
80 (%)
